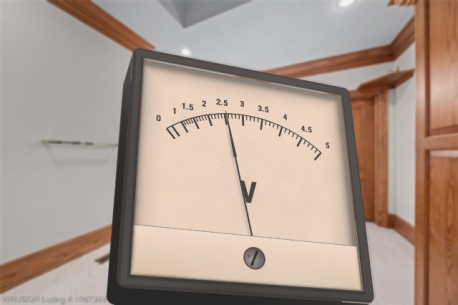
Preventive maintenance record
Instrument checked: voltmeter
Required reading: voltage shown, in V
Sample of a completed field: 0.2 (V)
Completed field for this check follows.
2.5 (V)
